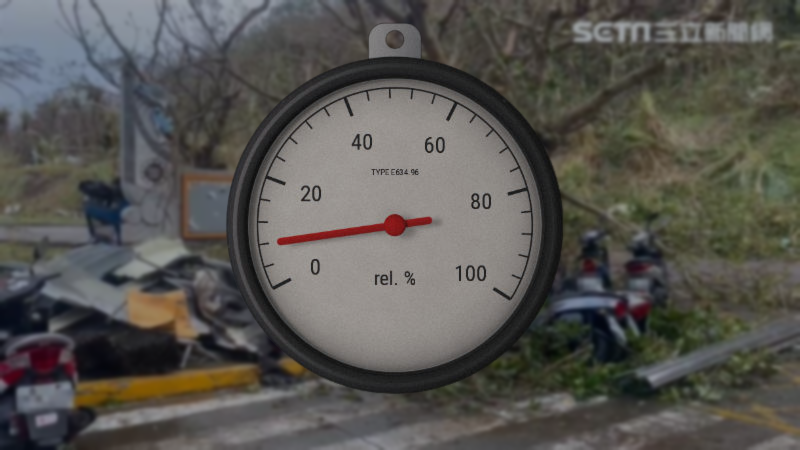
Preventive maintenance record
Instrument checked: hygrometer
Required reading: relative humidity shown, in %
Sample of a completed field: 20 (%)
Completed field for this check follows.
8 (%)
